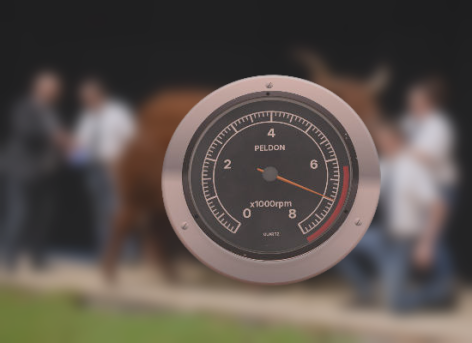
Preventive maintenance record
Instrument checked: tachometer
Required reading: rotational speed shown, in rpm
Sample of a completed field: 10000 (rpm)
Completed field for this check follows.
7000 (rpm)
